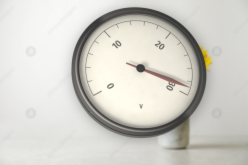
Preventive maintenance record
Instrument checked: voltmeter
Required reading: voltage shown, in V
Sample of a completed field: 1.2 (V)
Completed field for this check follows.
29 (V)
